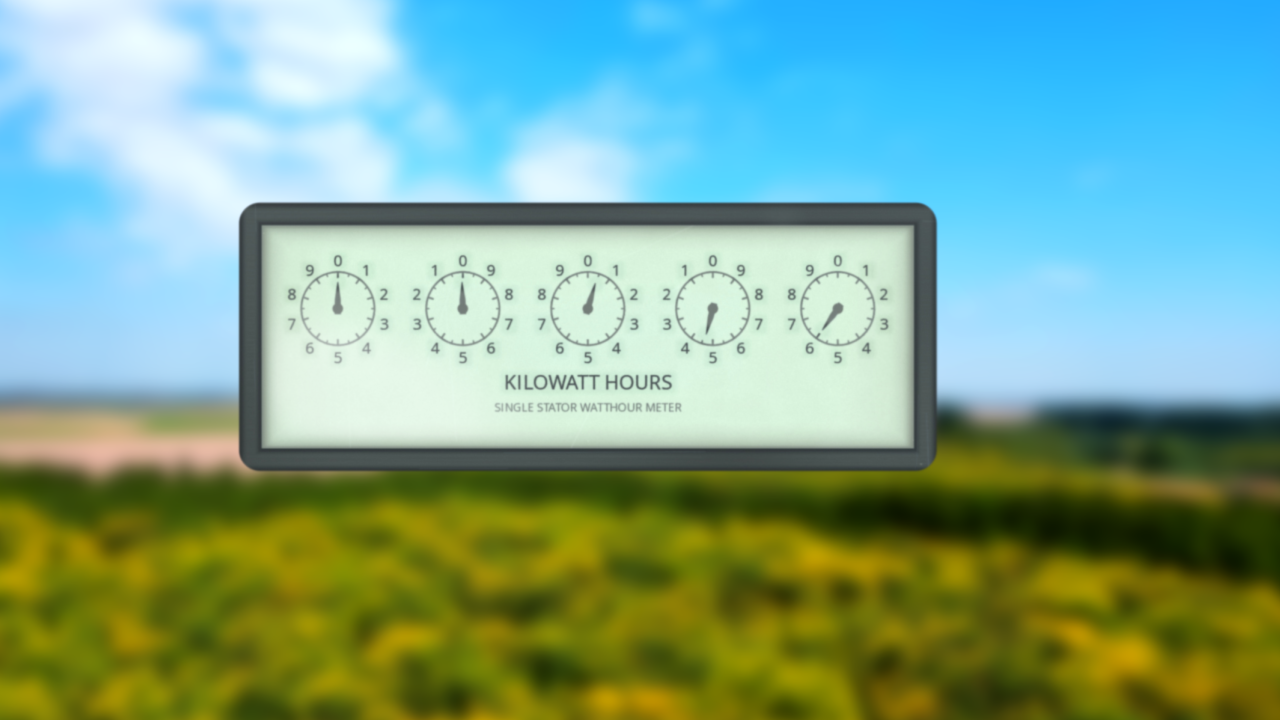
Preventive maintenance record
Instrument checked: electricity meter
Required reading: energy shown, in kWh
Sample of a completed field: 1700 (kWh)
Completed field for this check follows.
46 (kWh)
